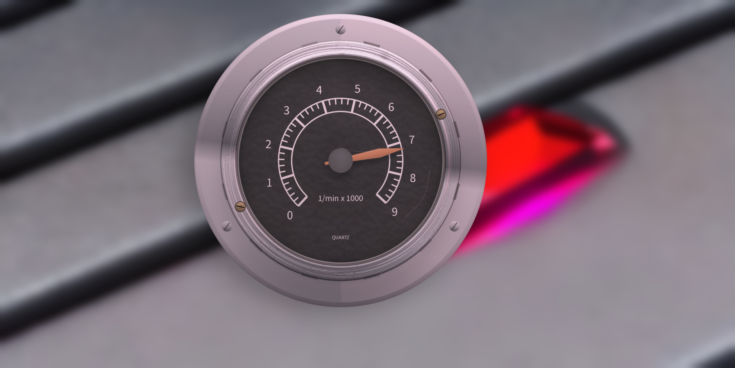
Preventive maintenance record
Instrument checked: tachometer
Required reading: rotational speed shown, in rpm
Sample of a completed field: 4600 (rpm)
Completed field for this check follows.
7200 (rpm)
